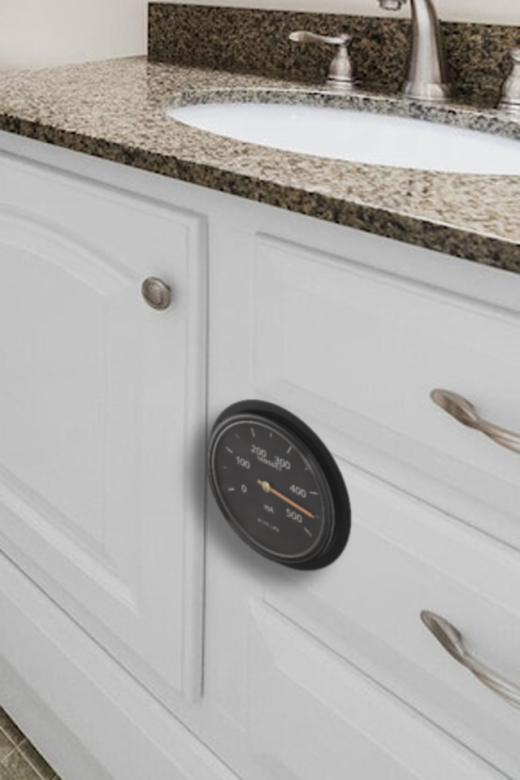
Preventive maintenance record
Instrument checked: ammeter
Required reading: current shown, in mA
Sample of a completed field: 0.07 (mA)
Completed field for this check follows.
450 (mA)
